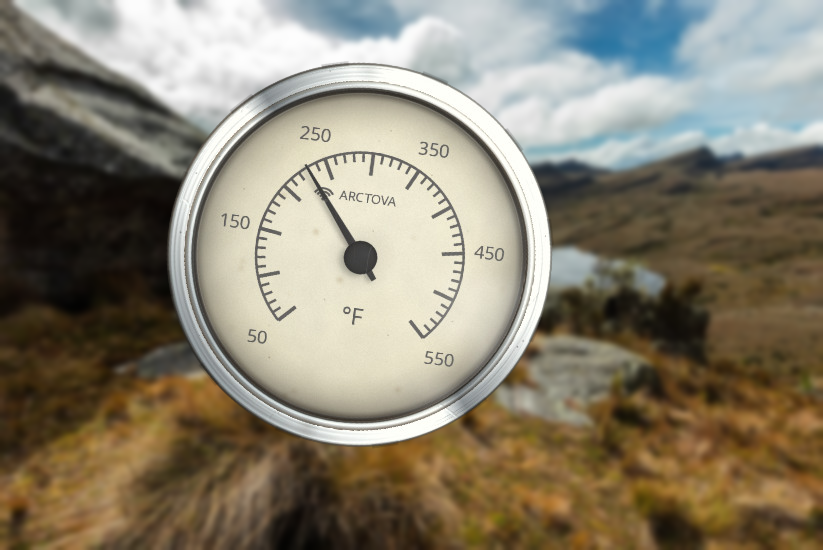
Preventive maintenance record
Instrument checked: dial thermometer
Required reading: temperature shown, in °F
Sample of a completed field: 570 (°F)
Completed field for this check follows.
230 (°F)
